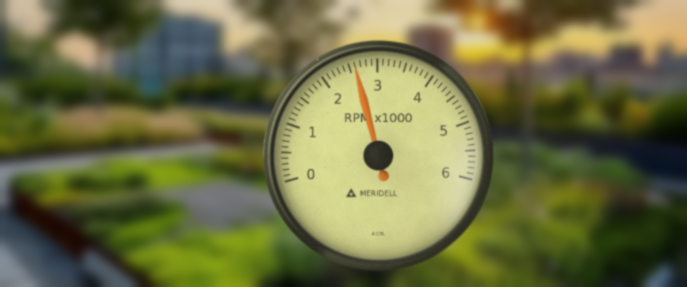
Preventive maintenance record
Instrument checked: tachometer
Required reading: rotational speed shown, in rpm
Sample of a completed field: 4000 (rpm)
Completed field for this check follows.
2600 (rpm)
